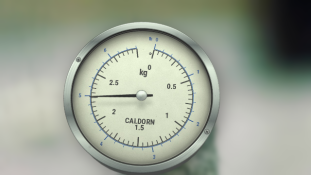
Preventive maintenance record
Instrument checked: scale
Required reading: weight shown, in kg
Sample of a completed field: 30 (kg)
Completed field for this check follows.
2.25 (kg)
